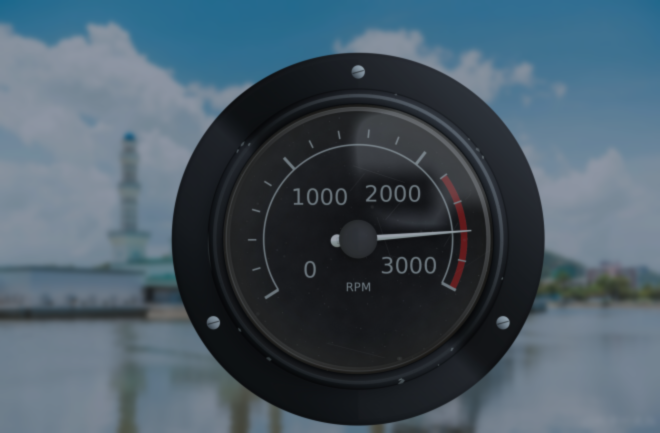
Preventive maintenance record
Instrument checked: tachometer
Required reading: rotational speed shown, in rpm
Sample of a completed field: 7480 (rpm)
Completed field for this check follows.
2600 (rpm)
